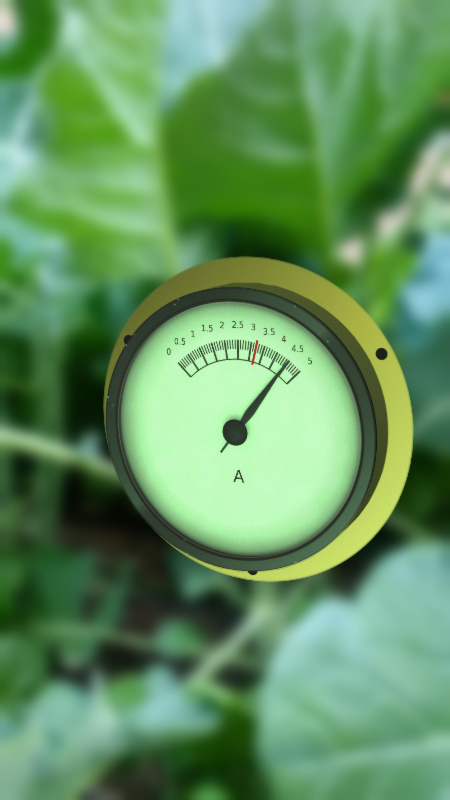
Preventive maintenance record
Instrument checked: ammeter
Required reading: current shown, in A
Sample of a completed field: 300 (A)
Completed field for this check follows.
4.5 (A)
